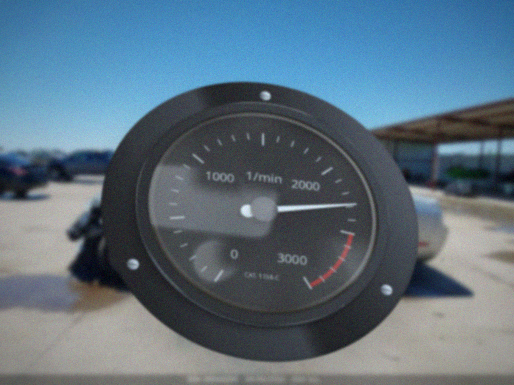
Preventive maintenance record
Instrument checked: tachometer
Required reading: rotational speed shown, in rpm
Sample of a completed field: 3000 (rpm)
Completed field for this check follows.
2300 (rpm)
